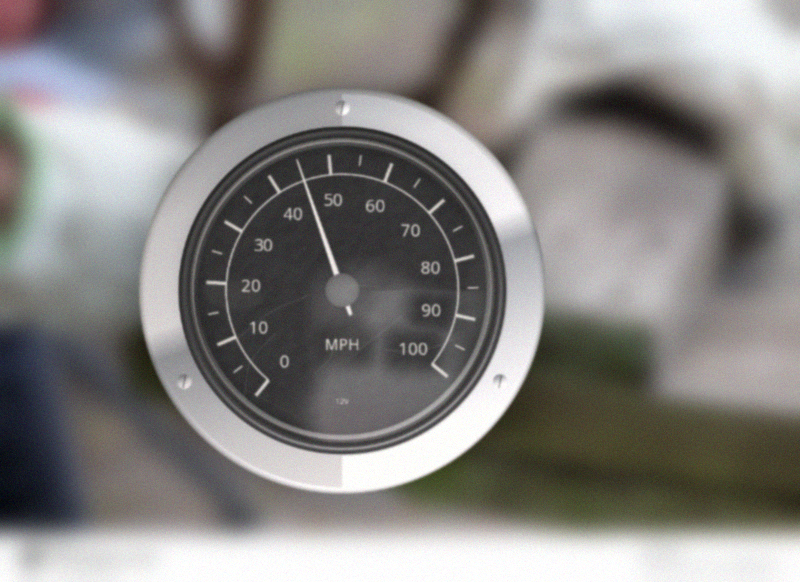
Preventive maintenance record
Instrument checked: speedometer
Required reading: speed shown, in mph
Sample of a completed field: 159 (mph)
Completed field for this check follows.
45 (mph)
